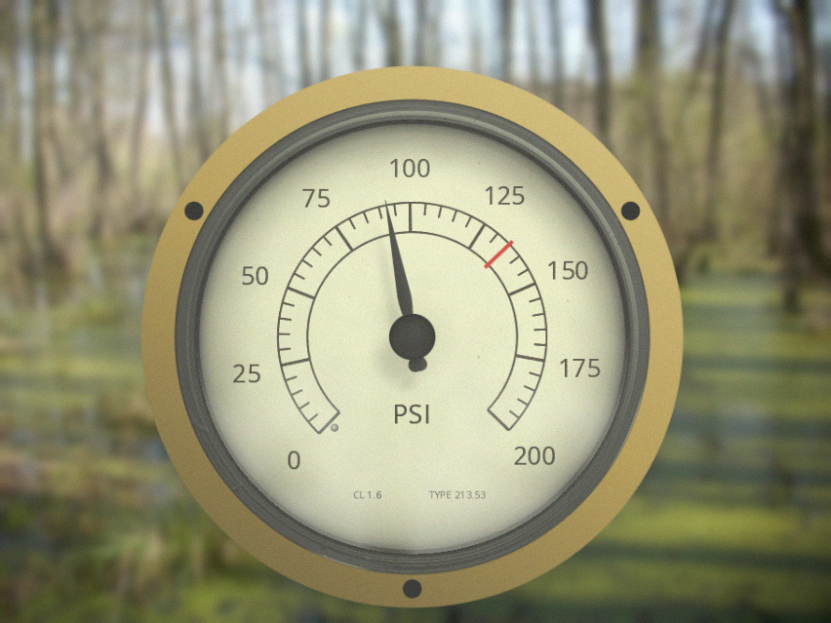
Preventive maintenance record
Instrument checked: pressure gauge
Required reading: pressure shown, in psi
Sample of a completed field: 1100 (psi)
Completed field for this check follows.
92.5 (psi)
